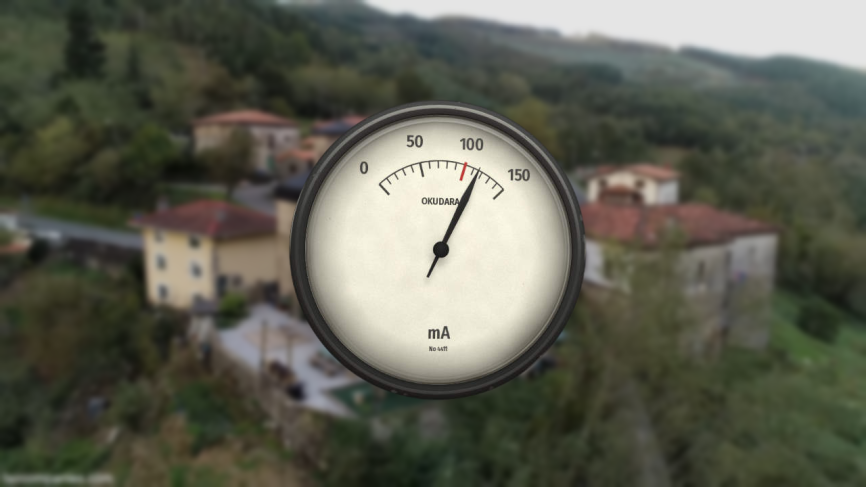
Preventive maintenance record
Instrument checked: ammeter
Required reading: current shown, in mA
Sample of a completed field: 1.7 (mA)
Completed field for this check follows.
115 (mA)
